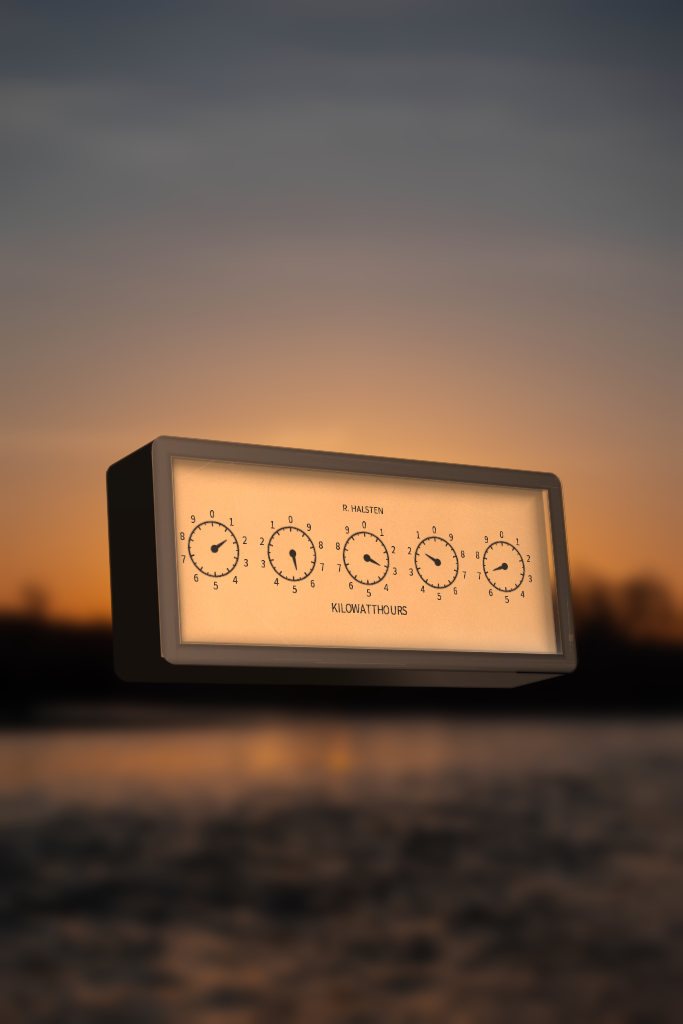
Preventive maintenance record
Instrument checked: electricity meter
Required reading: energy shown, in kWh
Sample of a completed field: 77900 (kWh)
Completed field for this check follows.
15317 (kWh)
